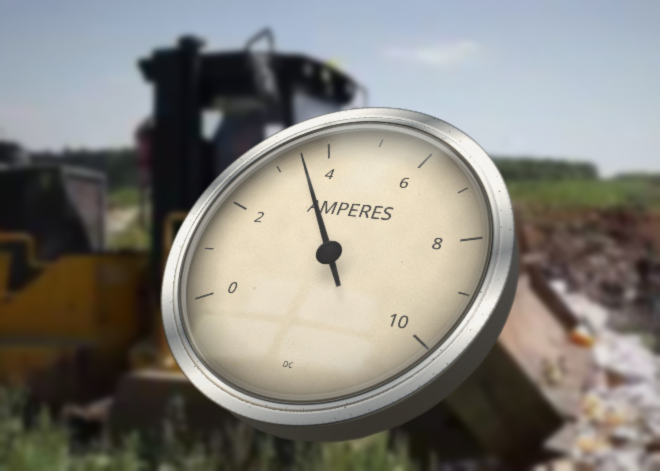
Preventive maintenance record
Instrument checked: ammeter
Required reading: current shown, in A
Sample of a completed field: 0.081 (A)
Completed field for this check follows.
3.5 (A)
